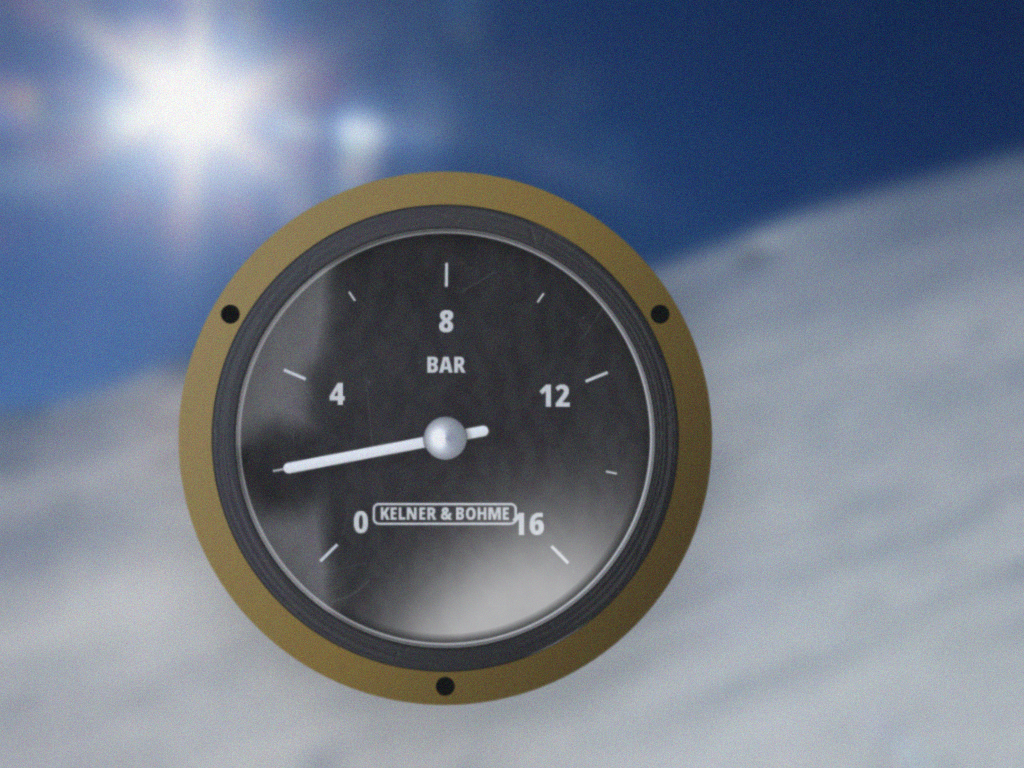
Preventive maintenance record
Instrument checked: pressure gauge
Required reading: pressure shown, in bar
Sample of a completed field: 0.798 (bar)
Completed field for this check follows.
2 (bar)
